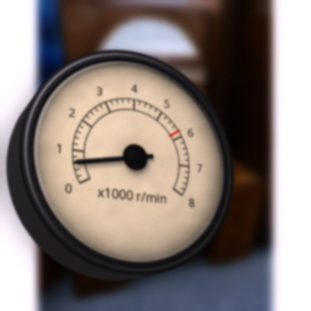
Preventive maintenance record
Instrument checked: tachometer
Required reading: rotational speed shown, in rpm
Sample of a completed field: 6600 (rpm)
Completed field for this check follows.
600 (rpm)
